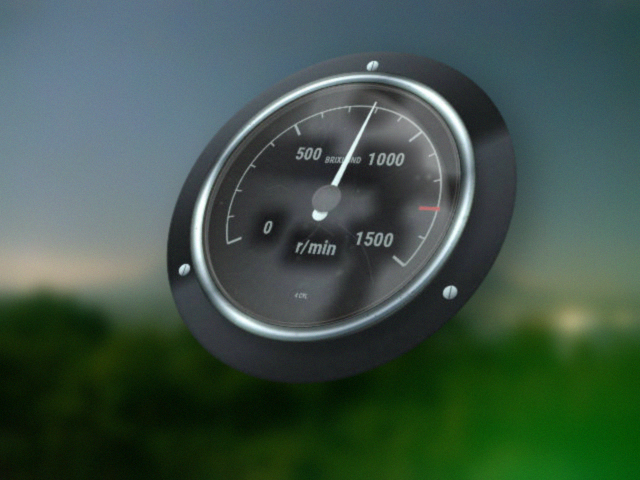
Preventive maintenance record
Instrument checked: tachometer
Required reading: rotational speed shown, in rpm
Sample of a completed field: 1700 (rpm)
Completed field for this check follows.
800 (rpm)
